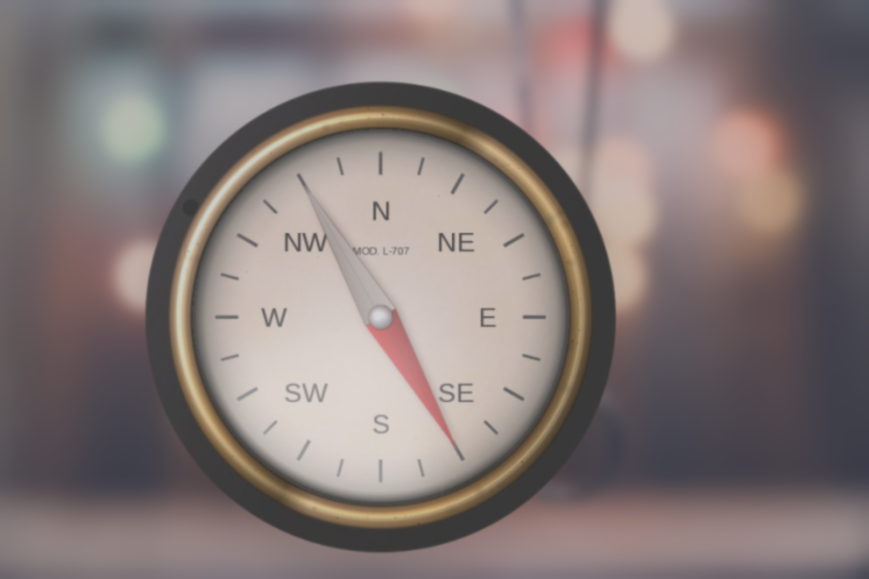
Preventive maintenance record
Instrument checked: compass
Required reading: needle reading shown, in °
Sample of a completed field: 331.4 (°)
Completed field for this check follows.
150 (°)
